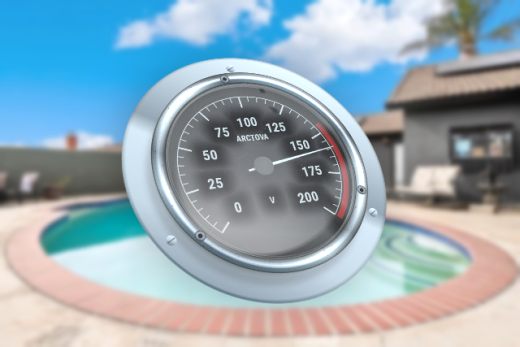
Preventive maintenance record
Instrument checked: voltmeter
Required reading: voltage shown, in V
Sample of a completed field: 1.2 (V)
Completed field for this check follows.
160 (V)
